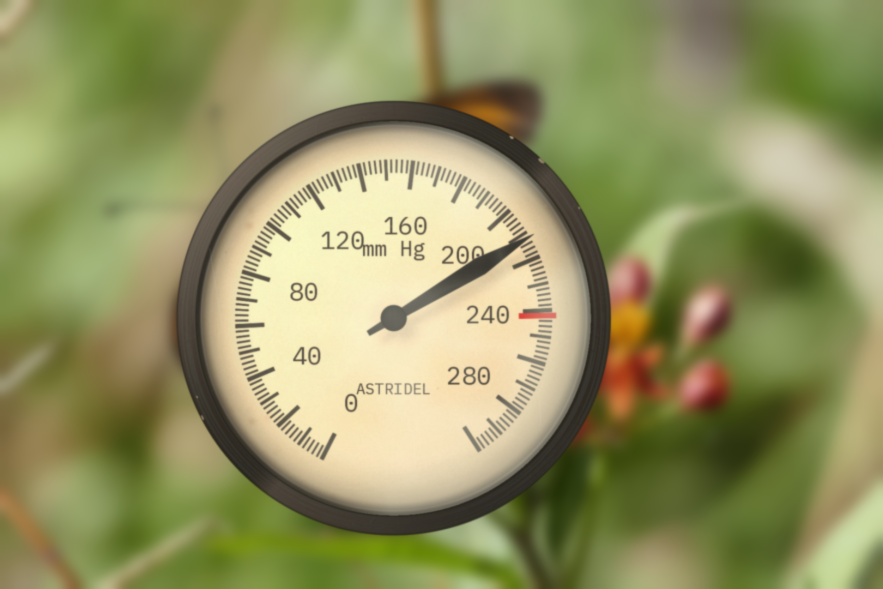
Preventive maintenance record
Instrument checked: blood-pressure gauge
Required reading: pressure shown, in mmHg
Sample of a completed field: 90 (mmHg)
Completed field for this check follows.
212 (mmHg)
